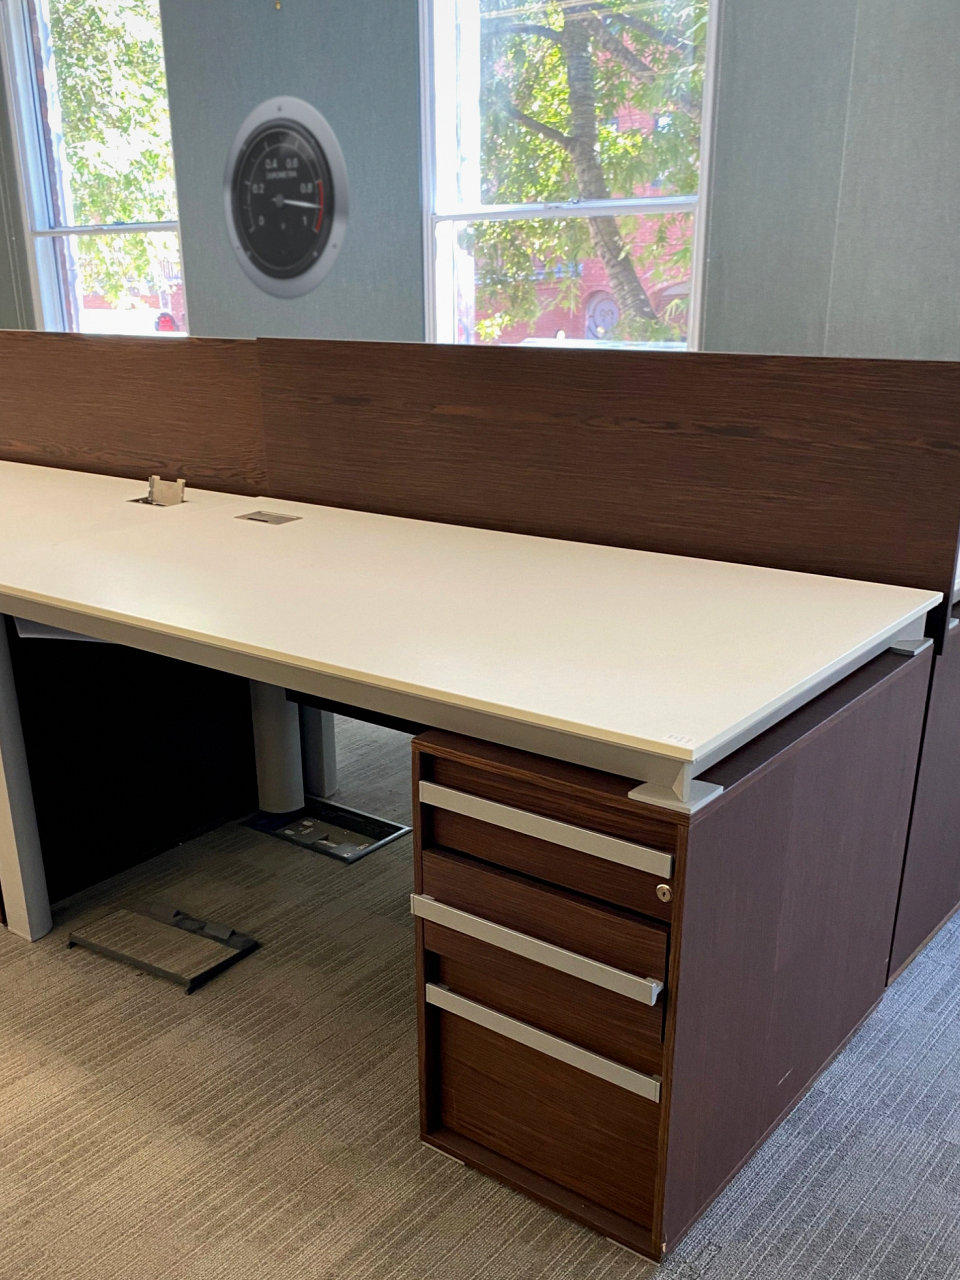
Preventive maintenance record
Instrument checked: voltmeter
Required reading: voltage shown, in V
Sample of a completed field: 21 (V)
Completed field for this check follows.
0.9 (V)
